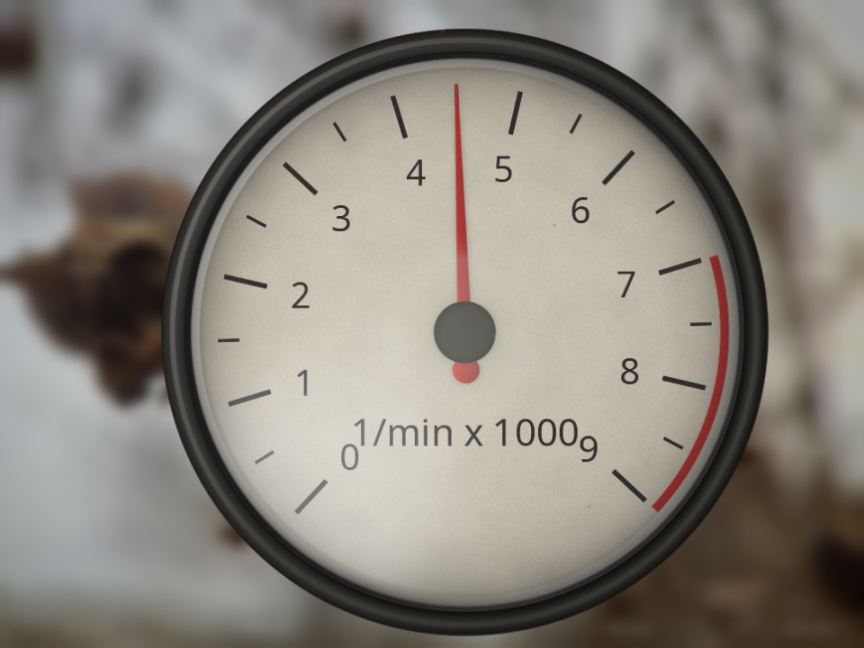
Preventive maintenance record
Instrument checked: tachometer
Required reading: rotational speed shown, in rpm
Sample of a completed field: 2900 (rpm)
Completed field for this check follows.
4500 (rpm)
